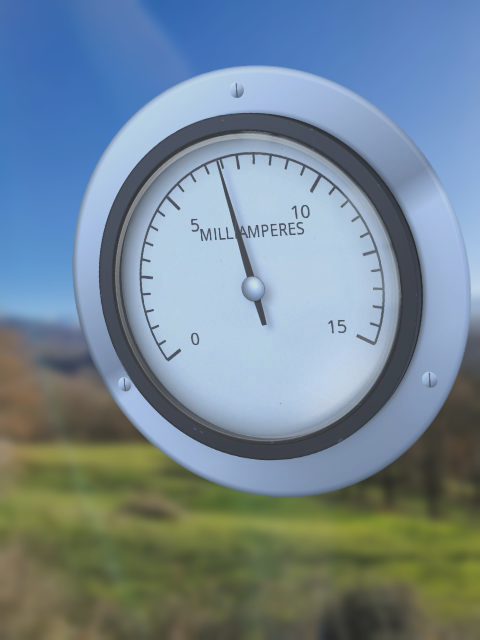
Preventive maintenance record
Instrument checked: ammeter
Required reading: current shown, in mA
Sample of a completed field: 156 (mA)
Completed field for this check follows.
7 (mA)
